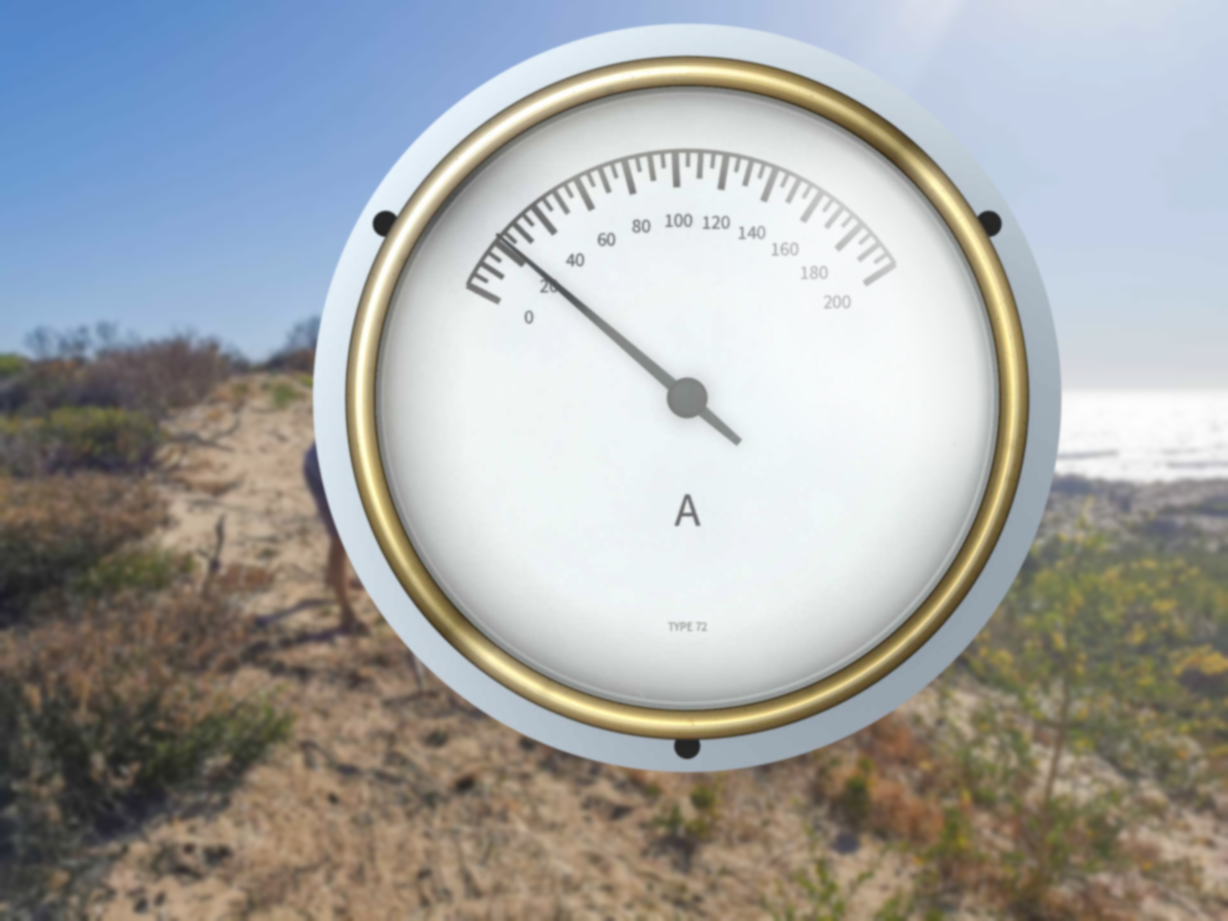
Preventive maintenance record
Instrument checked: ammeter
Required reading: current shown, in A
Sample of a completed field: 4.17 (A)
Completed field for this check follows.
22.5 (A)
